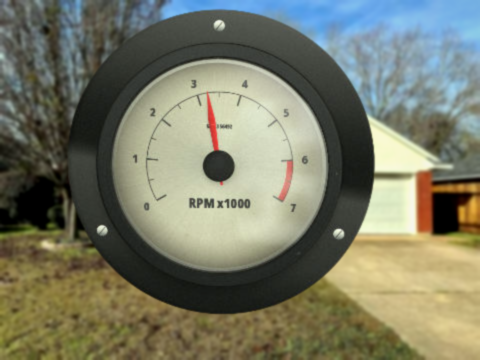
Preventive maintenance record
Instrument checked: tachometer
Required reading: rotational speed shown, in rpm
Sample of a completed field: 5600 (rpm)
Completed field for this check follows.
3250 (rpm)
